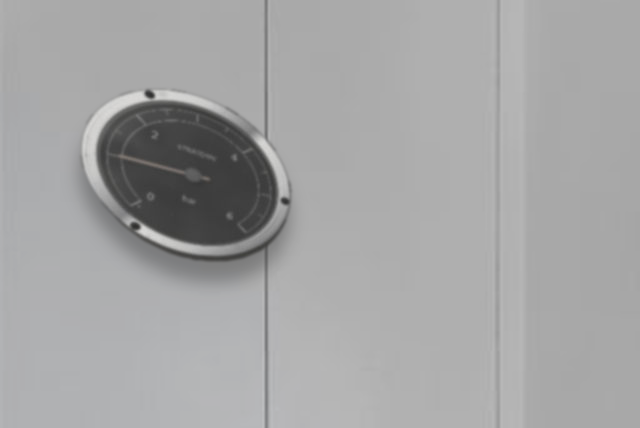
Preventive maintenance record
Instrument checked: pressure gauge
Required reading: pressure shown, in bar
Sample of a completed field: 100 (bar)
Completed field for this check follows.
1 (bar)
